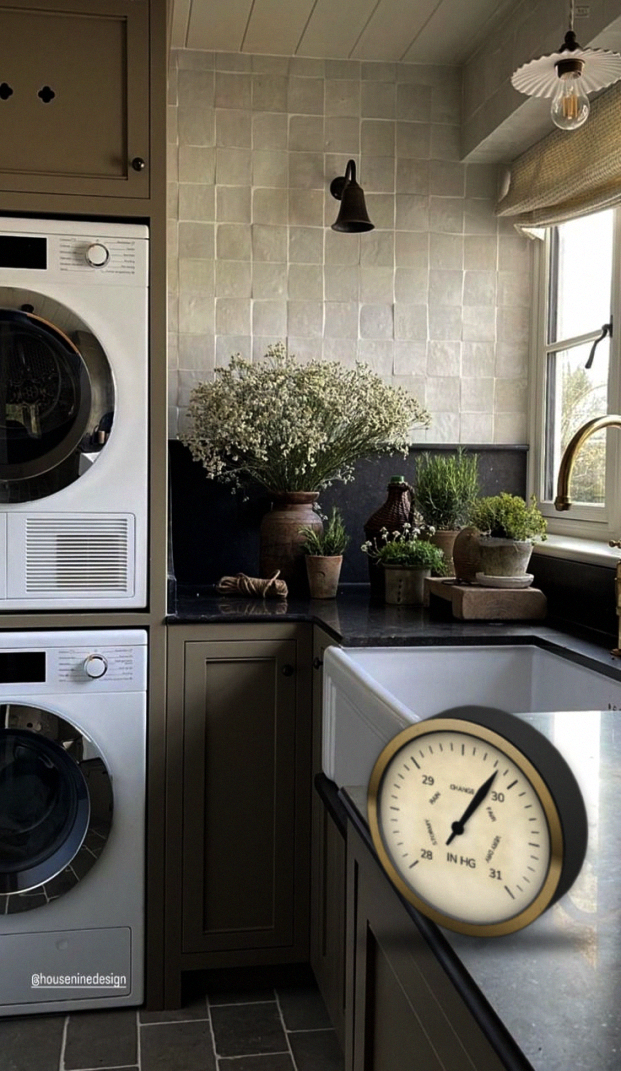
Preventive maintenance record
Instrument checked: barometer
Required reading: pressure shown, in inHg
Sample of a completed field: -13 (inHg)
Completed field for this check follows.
29.85 (inHg)
